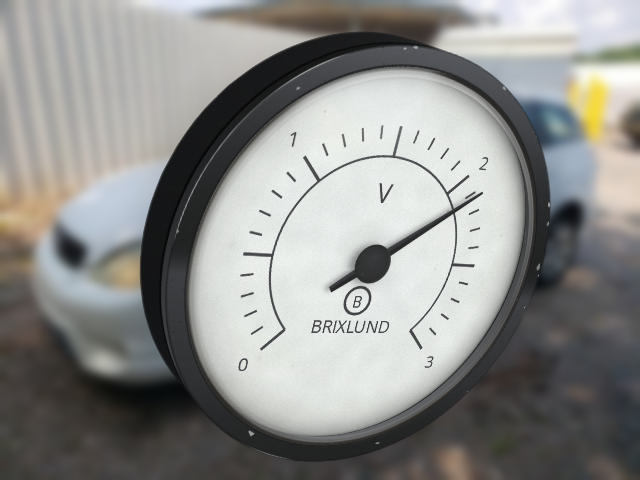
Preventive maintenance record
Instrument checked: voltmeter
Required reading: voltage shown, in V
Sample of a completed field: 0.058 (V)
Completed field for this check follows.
2.1 (V)
